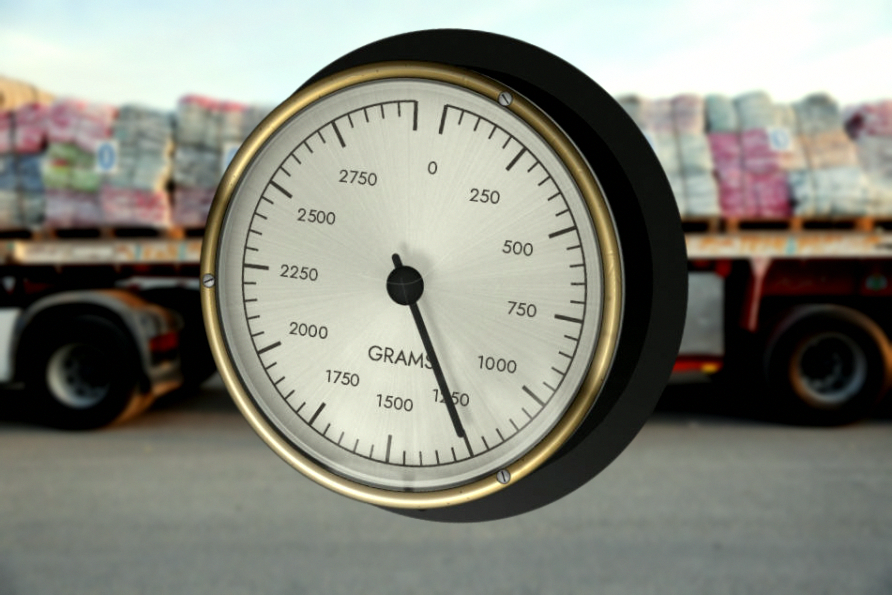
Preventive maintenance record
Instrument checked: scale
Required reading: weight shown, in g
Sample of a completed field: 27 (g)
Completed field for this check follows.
1250 (g)
